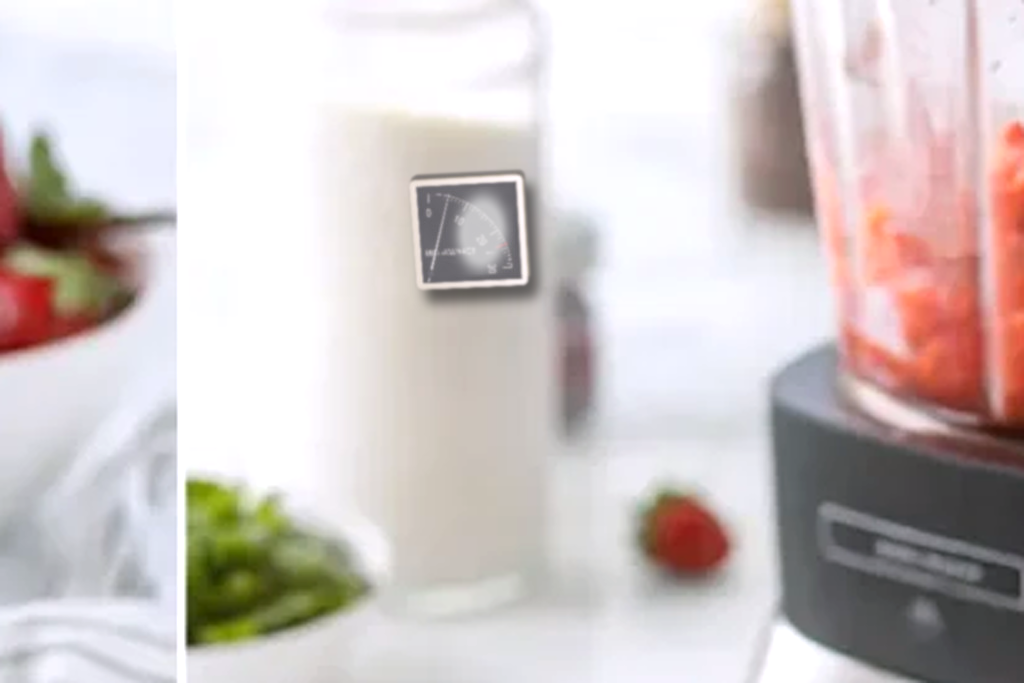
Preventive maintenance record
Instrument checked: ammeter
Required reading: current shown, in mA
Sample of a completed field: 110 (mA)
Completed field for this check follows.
5 (mA)
